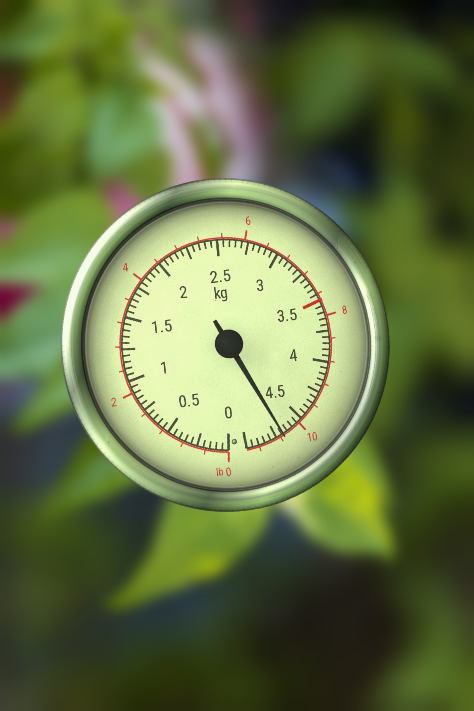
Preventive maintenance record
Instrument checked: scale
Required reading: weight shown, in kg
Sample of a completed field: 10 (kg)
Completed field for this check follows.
4.7 (kg)
